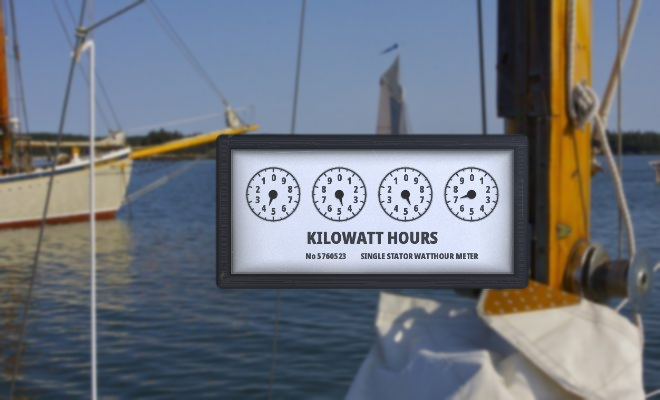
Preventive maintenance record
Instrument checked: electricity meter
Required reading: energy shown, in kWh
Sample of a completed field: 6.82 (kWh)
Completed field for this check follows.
4457 (kWh)
